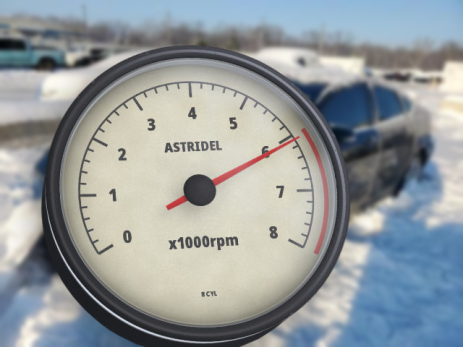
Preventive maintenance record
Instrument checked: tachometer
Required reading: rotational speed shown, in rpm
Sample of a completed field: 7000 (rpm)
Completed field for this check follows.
6100 (rpm)
